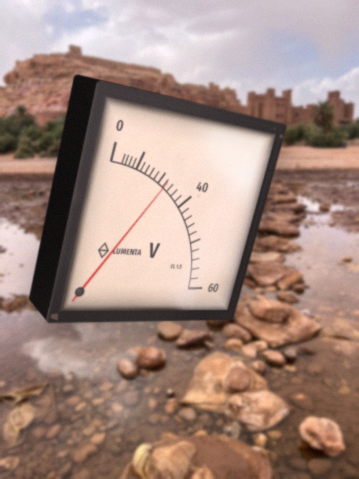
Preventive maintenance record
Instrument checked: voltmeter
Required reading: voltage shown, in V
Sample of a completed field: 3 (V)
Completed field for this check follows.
32 (V)
